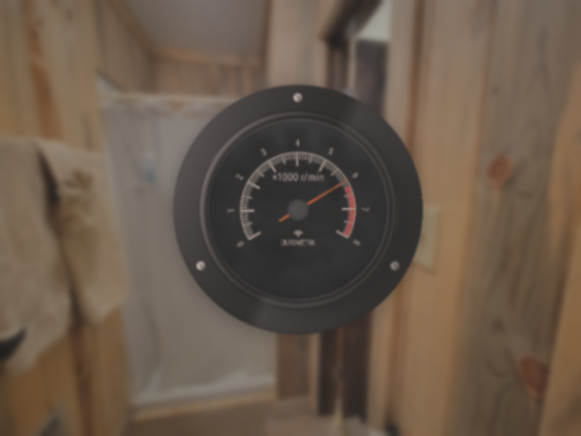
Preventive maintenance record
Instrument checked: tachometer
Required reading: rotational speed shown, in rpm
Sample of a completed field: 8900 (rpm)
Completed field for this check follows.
6000 (rpm)
